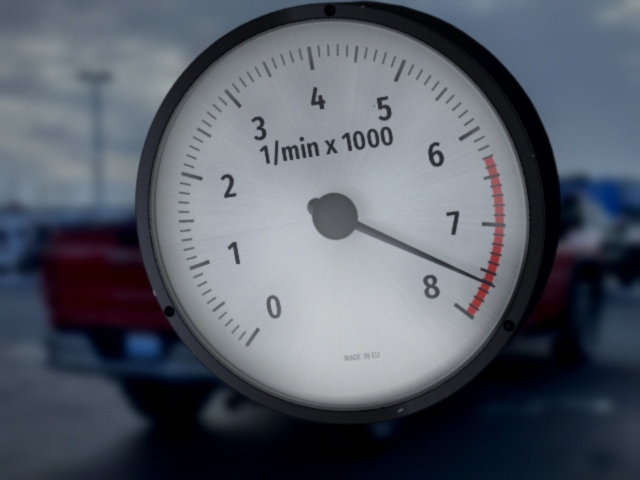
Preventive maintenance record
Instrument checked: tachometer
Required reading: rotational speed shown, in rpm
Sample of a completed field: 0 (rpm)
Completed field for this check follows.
7600 (rpm)
